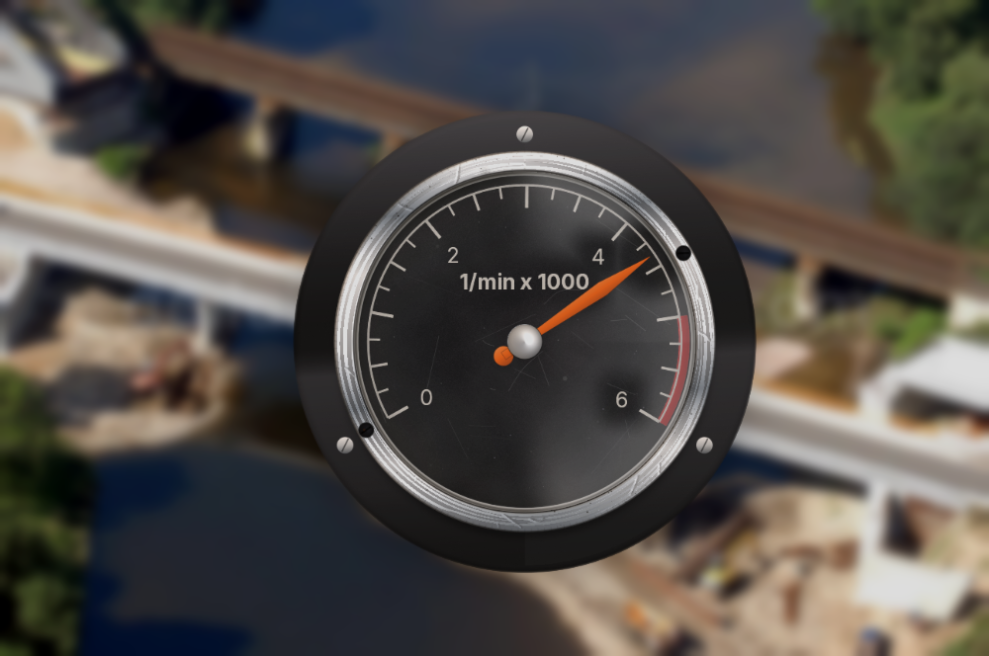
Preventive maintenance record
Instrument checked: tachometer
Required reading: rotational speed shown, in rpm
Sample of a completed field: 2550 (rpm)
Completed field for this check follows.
4375 (rpm)
